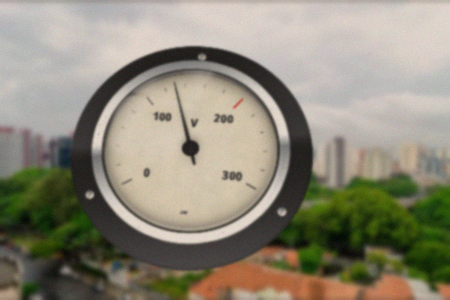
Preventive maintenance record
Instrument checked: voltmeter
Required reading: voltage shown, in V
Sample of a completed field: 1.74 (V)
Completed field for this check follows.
130 (V)
